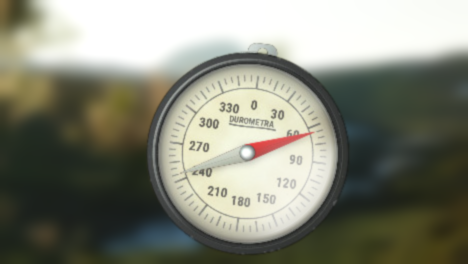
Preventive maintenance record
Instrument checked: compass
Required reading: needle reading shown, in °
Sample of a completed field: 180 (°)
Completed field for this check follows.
65 (°)
